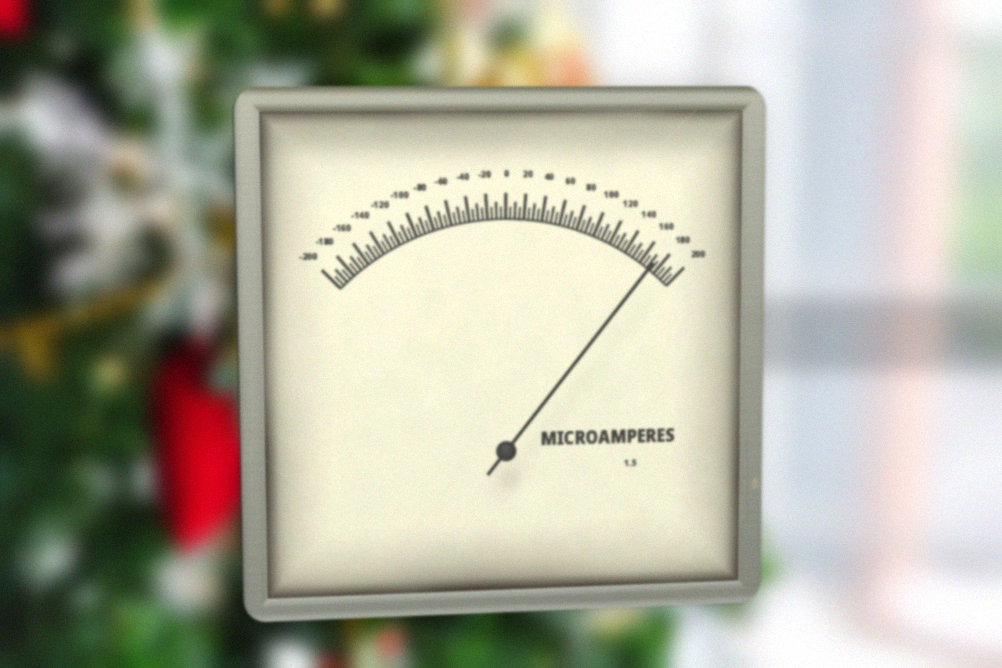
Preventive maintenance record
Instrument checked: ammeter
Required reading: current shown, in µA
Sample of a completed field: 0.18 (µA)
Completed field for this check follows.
170 (µA)
